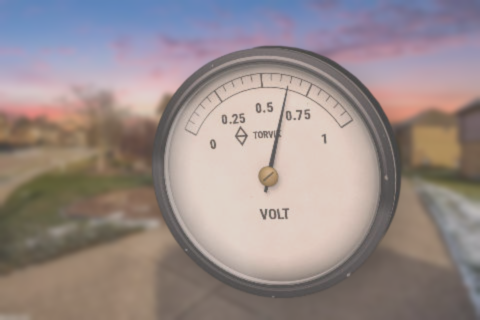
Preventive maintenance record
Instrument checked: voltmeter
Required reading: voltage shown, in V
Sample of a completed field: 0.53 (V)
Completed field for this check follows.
0.65 (V)
